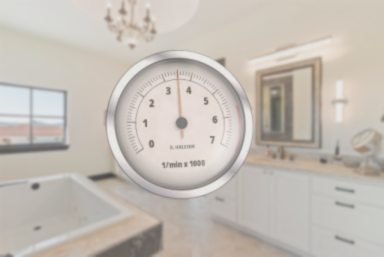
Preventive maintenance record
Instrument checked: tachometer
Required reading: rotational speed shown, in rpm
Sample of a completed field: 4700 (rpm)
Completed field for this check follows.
3500 (rpm)
